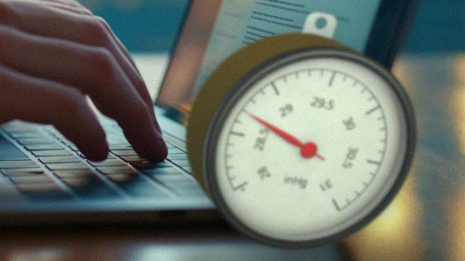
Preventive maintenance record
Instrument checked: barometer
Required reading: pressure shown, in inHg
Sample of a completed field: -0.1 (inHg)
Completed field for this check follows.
28.7 (inHg)
